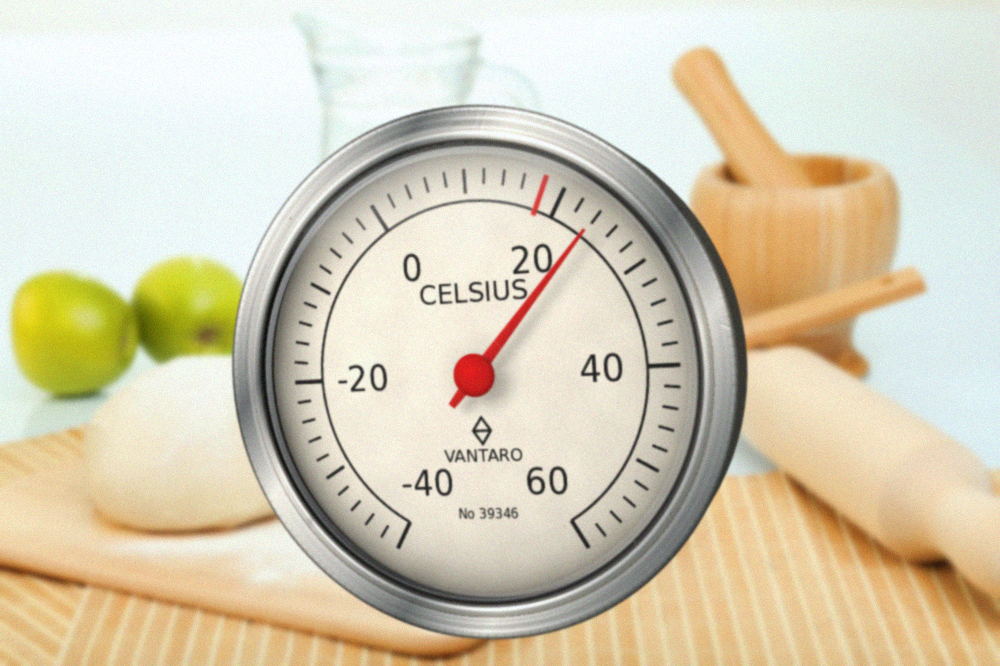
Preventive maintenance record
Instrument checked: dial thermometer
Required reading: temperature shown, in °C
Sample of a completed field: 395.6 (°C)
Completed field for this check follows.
24 (°C)
